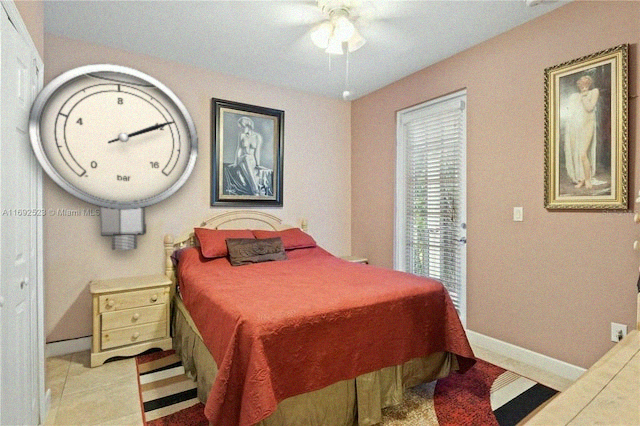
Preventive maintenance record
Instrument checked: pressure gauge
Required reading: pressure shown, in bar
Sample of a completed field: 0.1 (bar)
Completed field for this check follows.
12 (bar)
